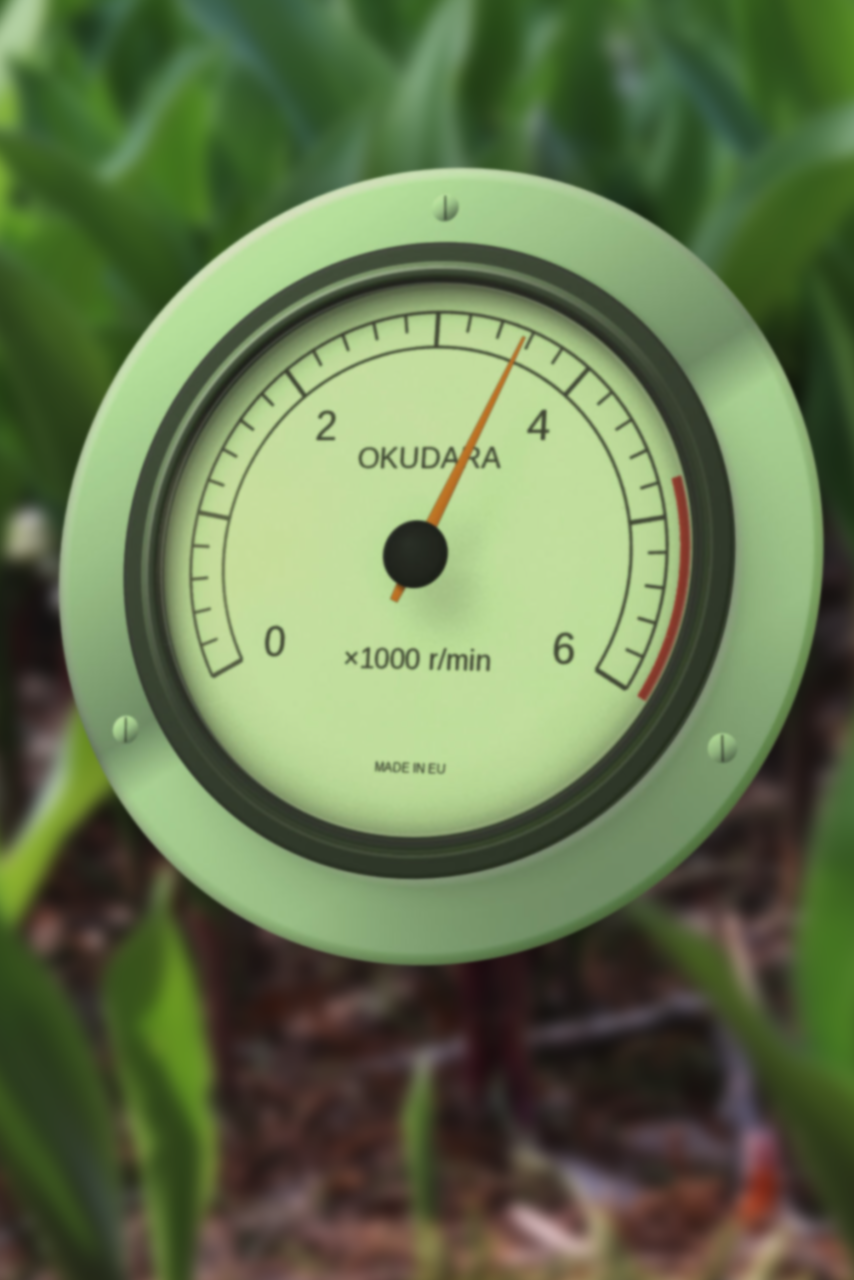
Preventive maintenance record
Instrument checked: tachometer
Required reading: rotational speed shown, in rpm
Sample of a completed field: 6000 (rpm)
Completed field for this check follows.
3600 (rpm)
